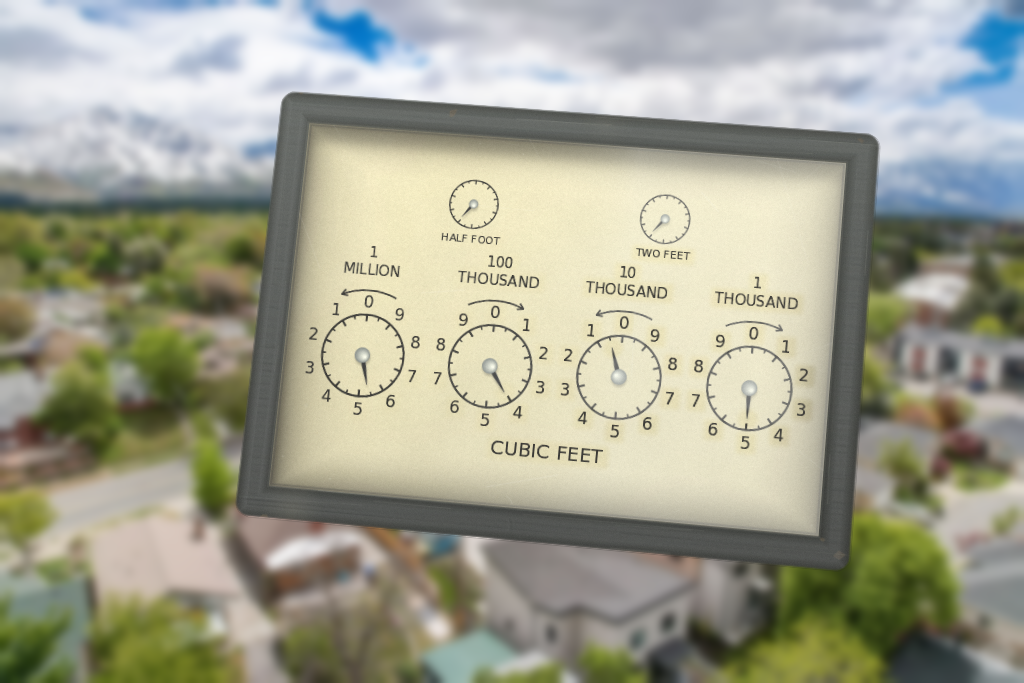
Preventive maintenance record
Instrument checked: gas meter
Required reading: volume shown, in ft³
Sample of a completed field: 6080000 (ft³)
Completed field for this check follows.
540500 (ft³)
